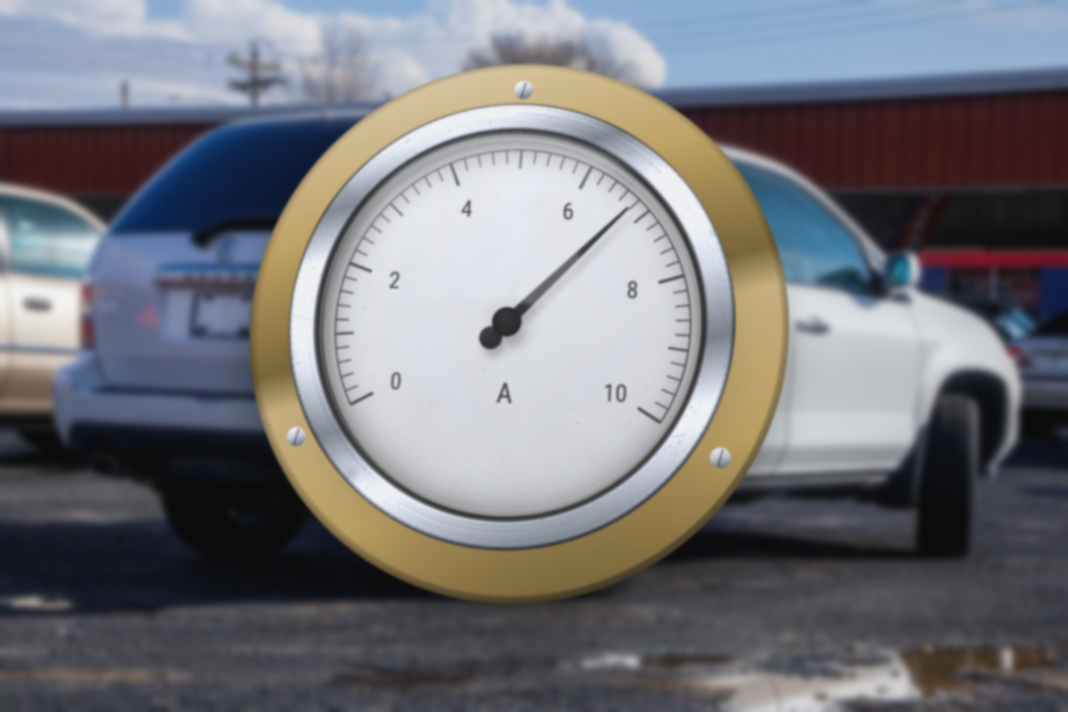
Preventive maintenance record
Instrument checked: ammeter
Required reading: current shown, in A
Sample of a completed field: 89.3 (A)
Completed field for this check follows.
6.8 (A)
